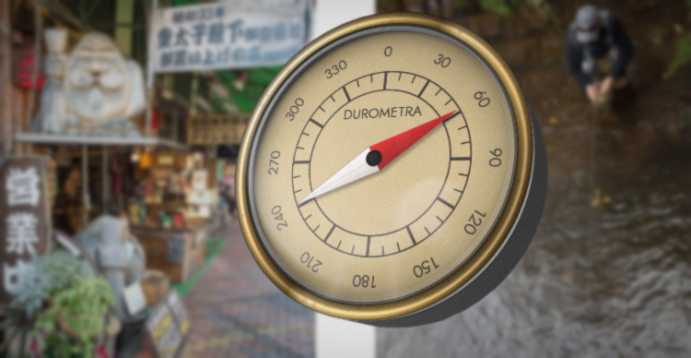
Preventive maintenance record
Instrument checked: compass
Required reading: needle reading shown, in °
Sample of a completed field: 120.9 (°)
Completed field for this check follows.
60 (°)
